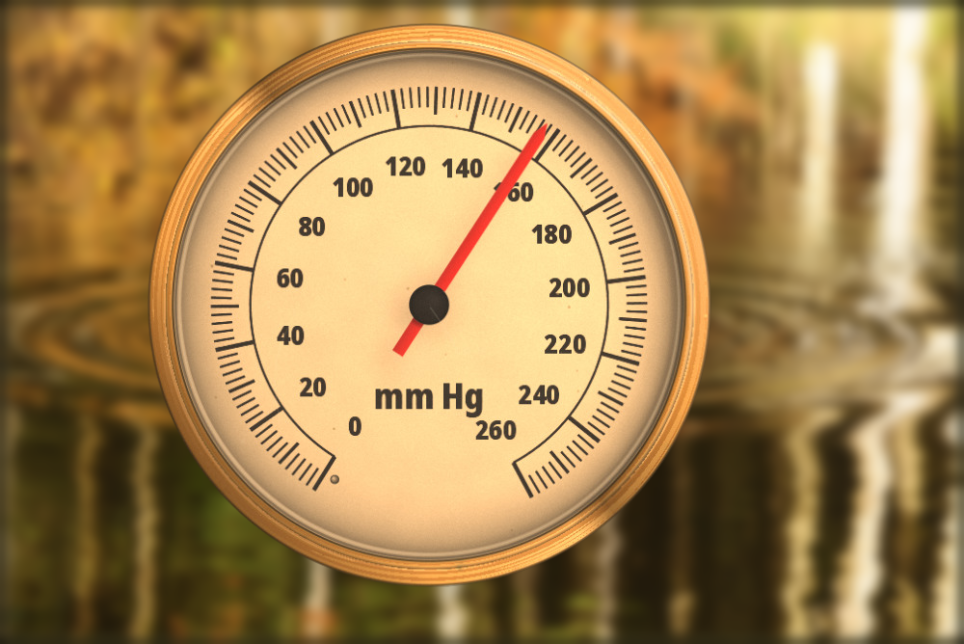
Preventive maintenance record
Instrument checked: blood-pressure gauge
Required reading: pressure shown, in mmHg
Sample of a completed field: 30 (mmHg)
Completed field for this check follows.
157 (mmHg)
